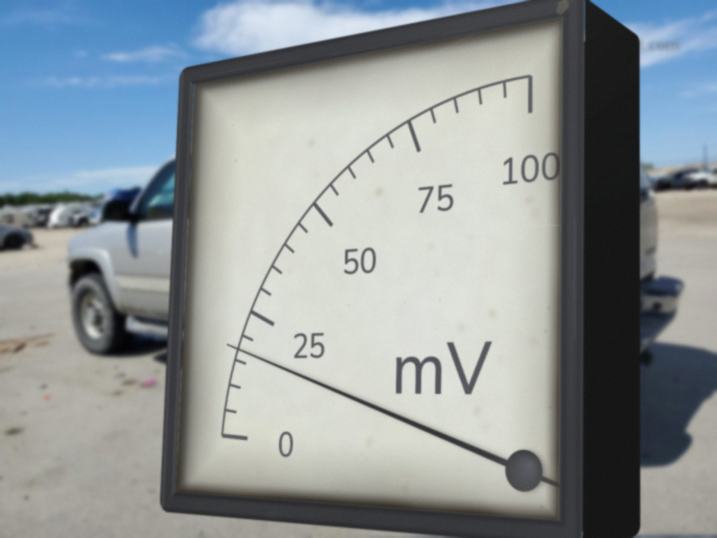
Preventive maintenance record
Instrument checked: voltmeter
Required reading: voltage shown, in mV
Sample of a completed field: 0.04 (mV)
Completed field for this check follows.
17.5 (mV)
